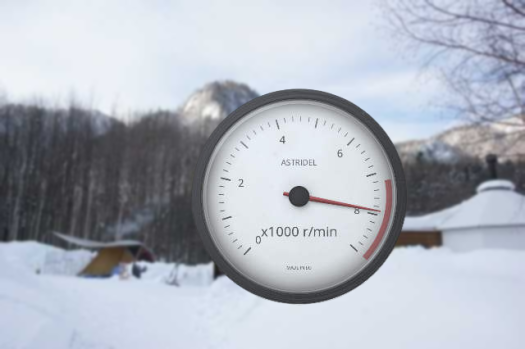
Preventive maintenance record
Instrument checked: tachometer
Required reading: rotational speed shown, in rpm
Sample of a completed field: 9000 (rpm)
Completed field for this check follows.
7900 (rpm)
